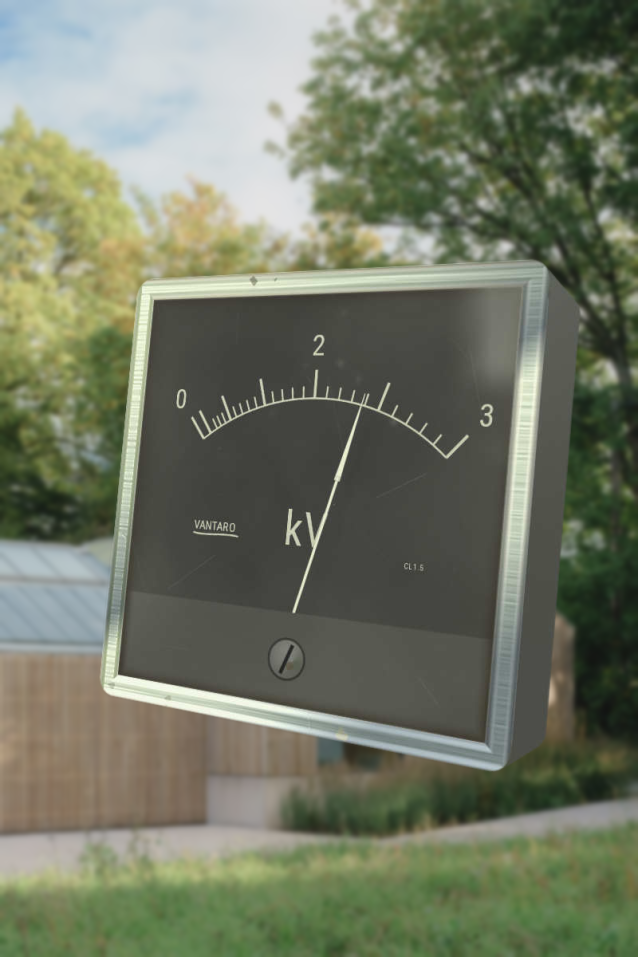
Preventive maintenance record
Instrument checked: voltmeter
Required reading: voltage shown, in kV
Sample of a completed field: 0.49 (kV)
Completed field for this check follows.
2.4 (kV)
